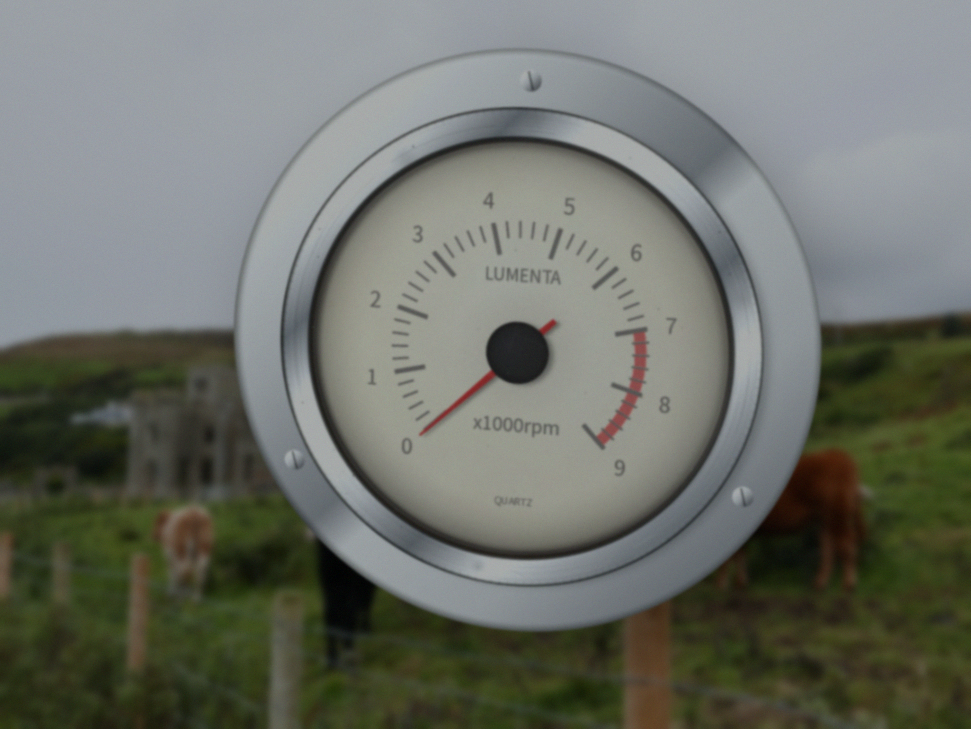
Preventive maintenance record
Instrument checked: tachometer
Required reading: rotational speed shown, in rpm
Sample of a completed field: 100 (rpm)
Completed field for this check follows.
0 (rpm)
